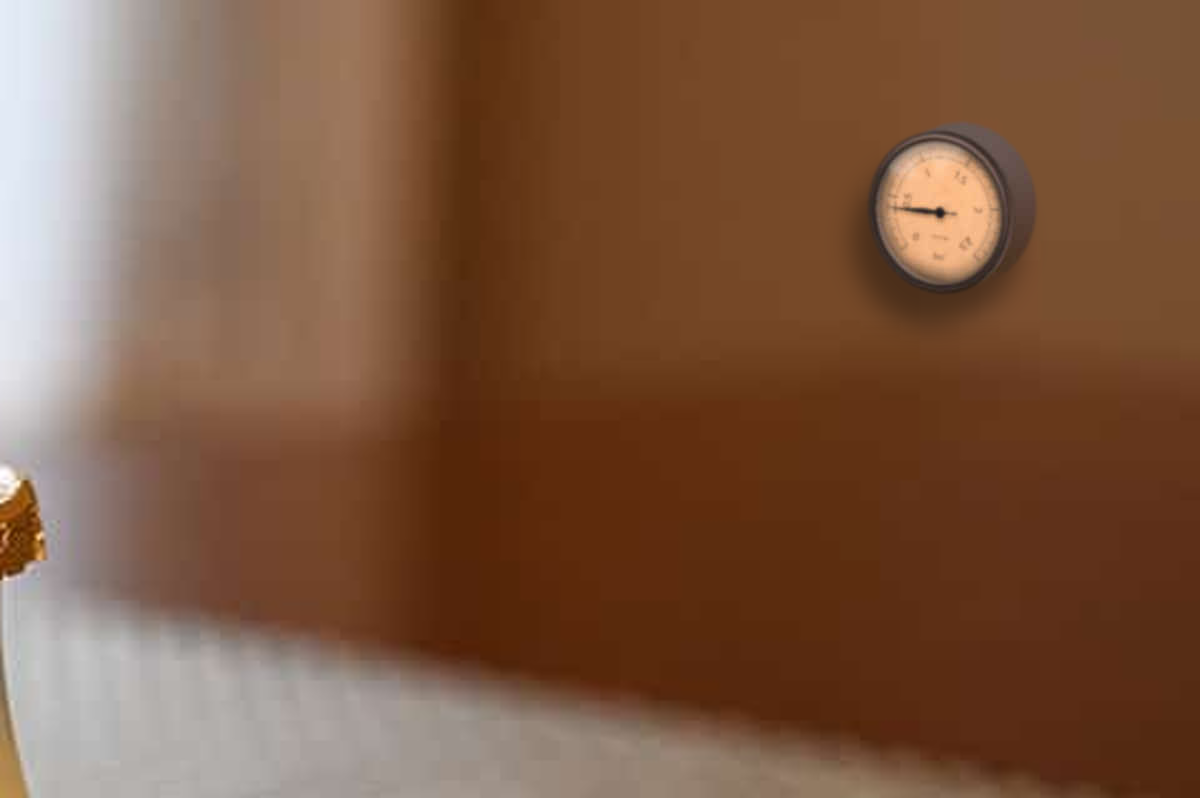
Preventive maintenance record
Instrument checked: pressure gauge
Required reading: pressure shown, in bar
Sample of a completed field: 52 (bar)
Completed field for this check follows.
0.4 (bar)
